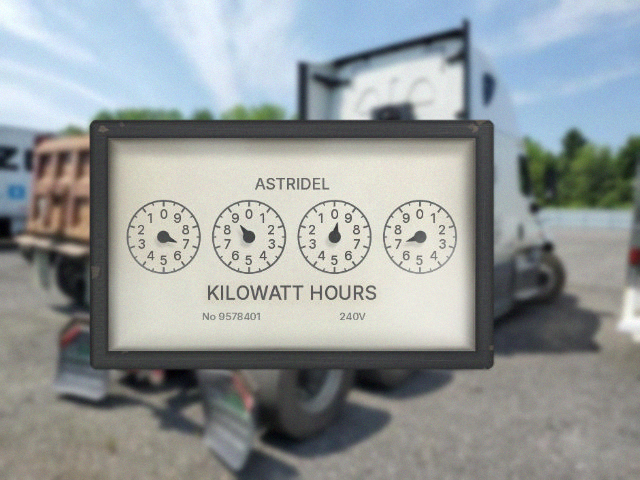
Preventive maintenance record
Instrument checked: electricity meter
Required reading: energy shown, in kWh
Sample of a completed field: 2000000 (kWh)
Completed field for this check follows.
6897 (kWh)
